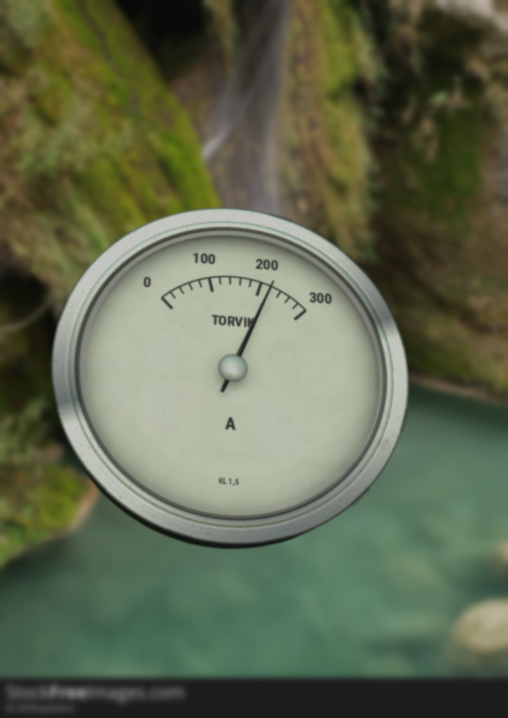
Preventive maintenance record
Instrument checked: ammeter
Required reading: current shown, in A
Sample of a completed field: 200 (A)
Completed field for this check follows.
220 (A)
